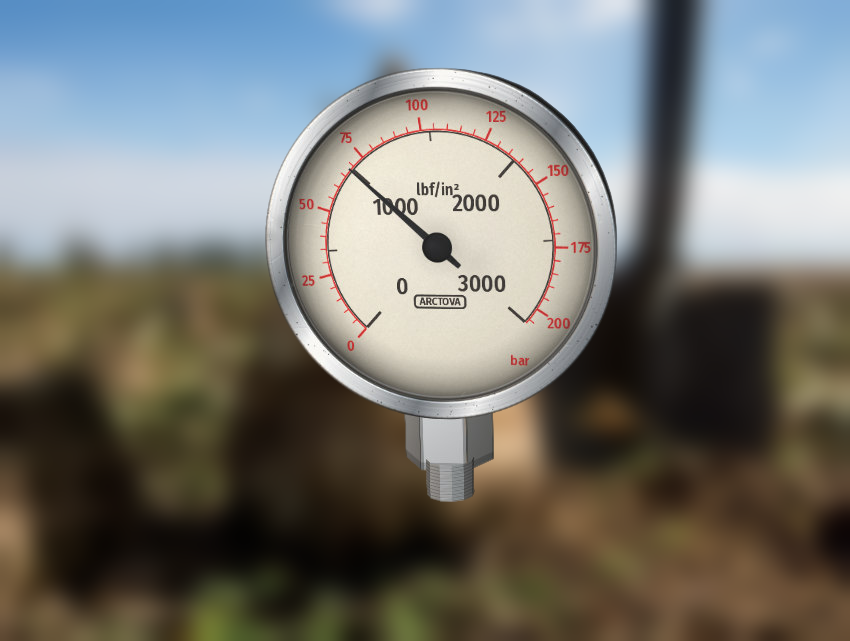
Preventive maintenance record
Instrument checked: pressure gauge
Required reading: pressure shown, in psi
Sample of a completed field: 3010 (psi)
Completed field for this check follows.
1000 (psi)
